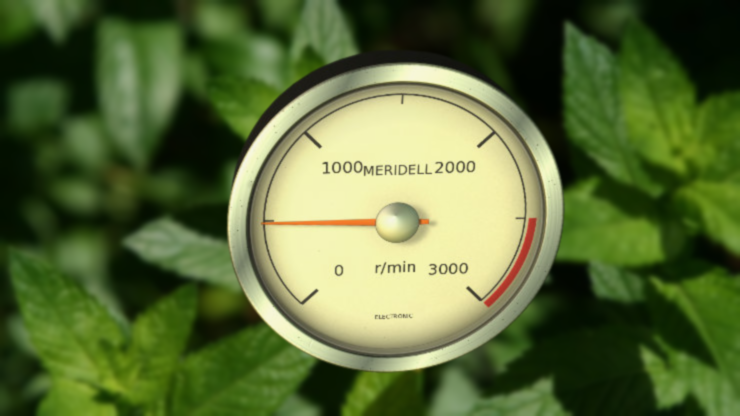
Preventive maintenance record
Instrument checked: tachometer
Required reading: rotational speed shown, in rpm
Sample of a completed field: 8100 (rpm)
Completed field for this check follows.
500 (rpm)
